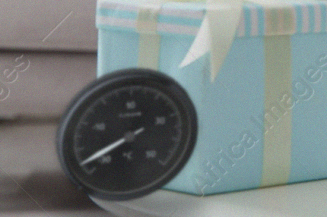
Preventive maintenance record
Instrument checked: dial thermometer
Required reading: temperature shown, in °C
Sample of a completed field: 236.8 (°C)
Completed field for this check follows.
-25 (°C)
